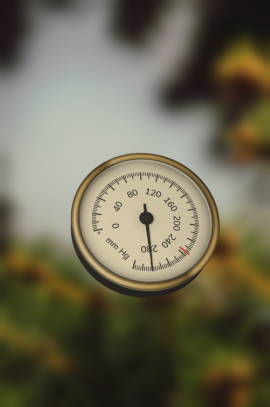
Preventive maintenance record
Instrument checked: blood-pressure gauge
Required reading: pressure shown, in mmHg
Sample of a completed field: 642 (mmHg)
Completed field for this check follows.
280 (mmHg)
